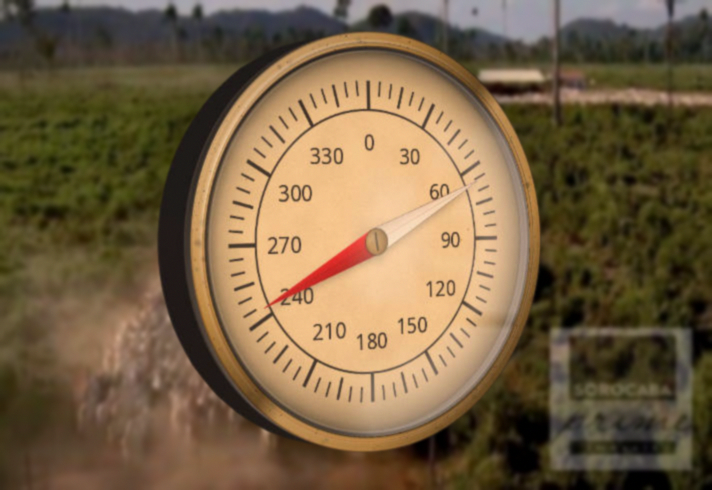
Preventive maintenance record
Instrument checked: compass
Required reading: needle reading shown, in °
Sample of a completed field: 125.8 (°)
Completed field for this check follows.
245 (°)
